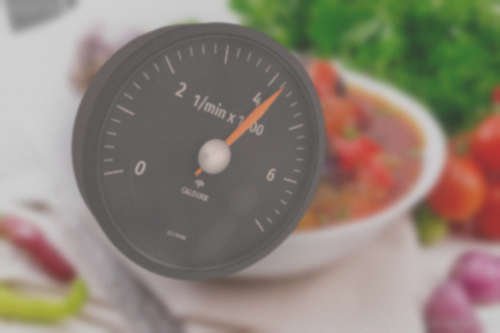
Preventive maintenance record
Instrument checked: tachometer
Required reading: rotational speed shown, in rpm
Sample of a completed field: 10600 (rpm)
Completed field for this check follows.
4200 (rpm)
